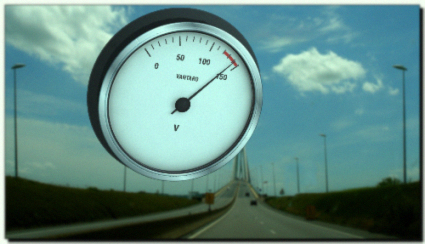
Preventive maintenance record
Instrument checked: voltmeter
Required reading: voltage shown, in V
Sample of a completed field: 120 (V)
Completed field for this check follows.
140 (V)
